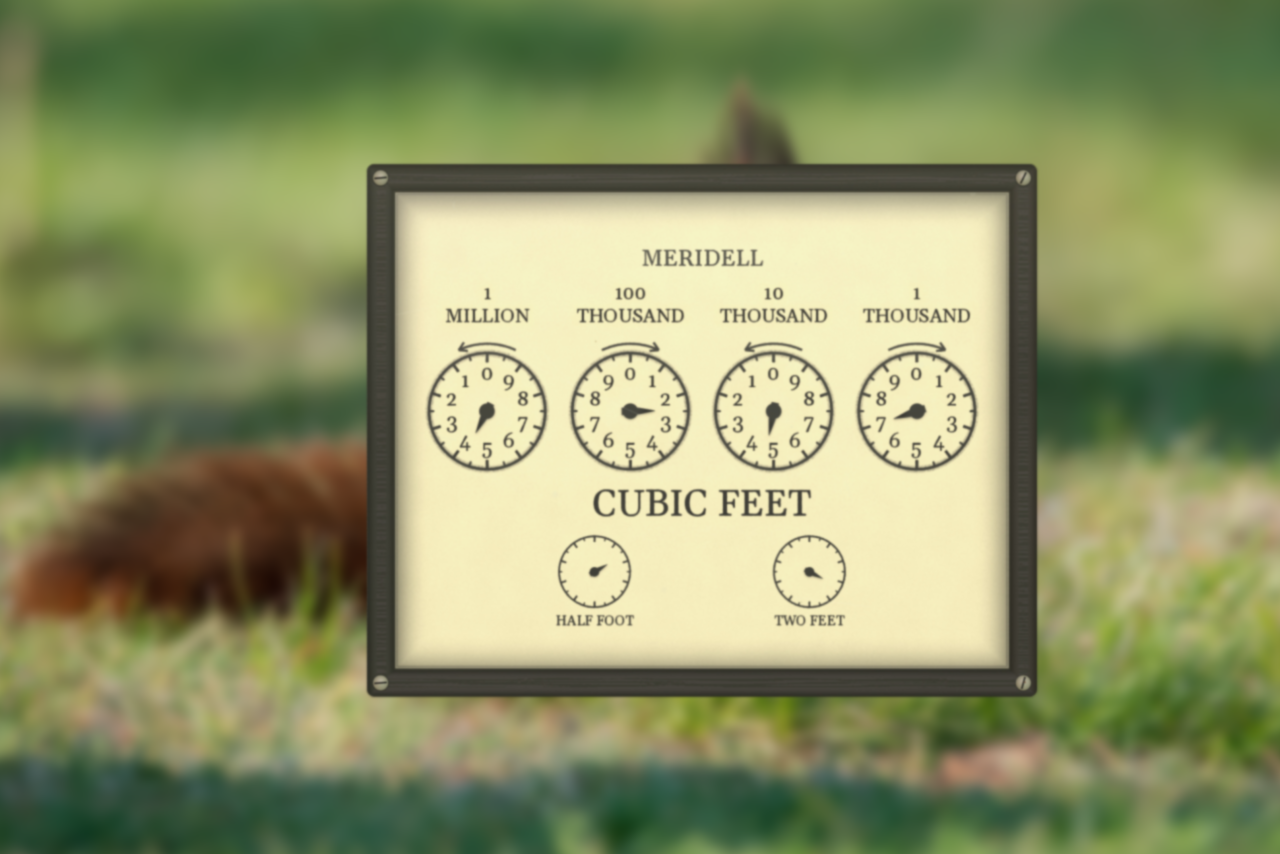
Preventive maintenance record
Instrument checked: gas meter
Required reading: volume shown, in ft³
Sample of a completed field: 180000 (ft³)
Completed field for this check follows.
424700 (ft³)
